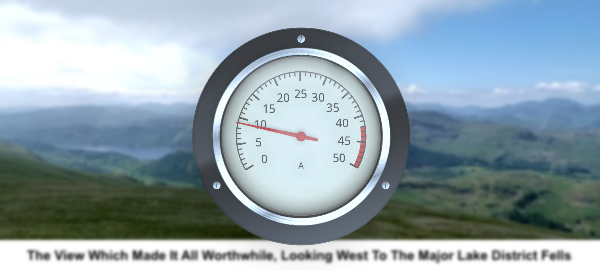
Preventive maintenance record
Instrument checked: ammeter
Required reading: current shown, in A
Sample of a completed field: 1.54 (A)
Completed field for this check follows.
9 (A)
